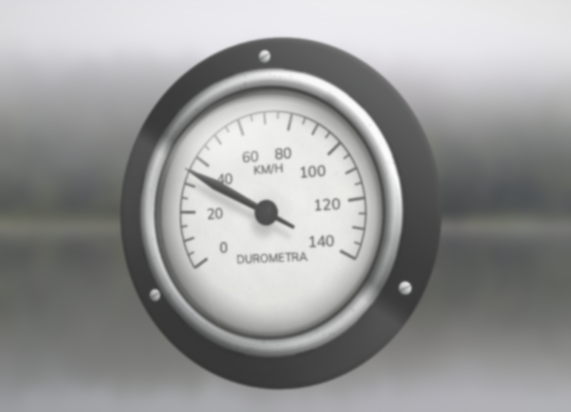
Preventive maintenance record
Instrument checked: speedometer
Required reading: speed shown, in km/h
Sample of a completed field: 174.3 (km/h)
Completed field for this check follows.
35 (km/h)
